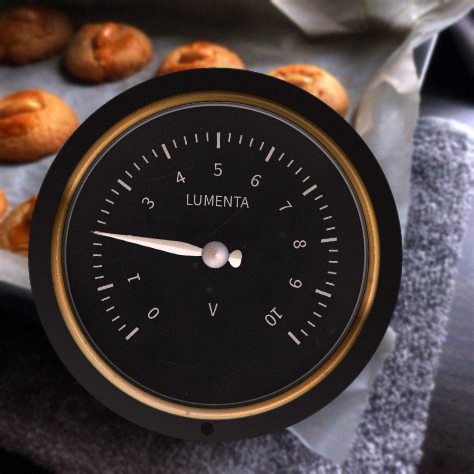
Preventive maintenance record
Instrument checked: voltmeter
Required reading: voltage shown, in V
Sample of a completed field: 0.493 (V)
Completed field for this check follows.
2 (V)
